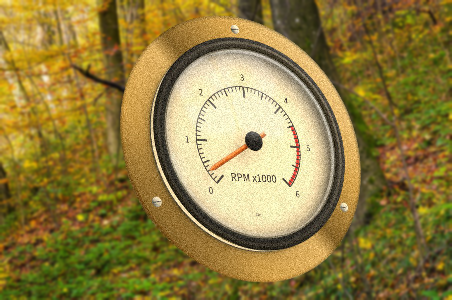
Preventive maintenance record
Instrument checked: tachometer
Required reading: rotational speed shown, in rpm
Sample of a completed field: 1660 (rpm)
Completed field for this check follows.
300 (rpm)
